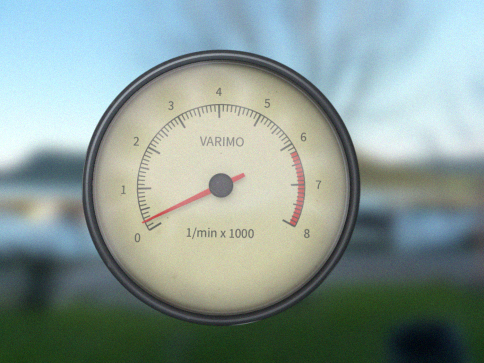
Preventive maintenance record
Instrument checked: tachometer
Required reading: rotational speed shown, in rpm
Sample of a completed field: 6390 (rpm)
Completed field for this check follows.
200 (rpm)
